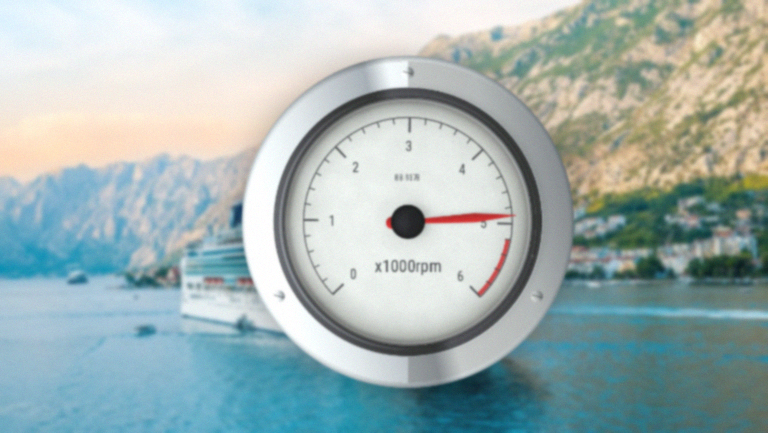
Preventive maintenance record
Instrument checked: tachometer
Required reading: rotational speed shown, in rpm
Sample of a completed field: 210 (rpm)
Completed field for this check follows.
4900 (rpm)
